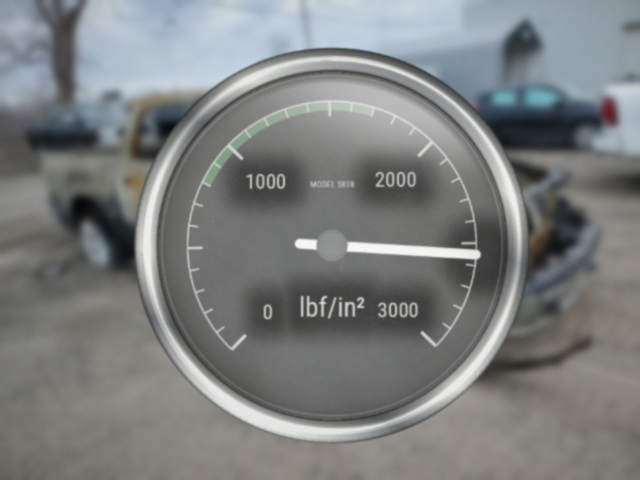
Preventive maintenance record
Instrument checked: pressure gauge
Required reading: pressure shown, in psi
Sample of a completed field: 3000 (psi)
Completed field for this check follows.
2550 (psi)
